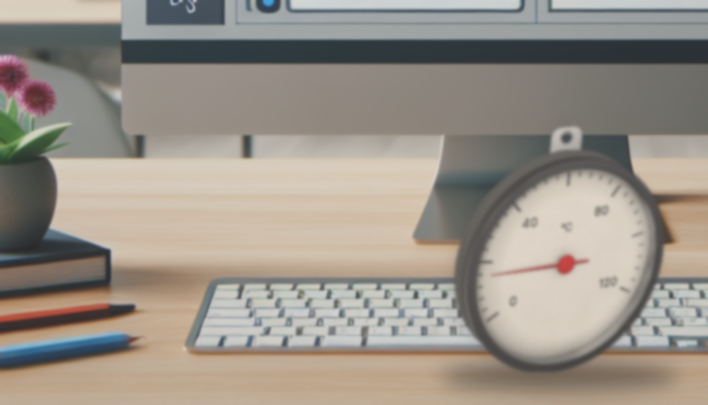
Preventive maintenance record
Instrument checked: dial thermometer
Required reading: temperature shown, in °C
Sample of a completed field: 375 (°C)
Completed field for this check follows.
16 (°C)
